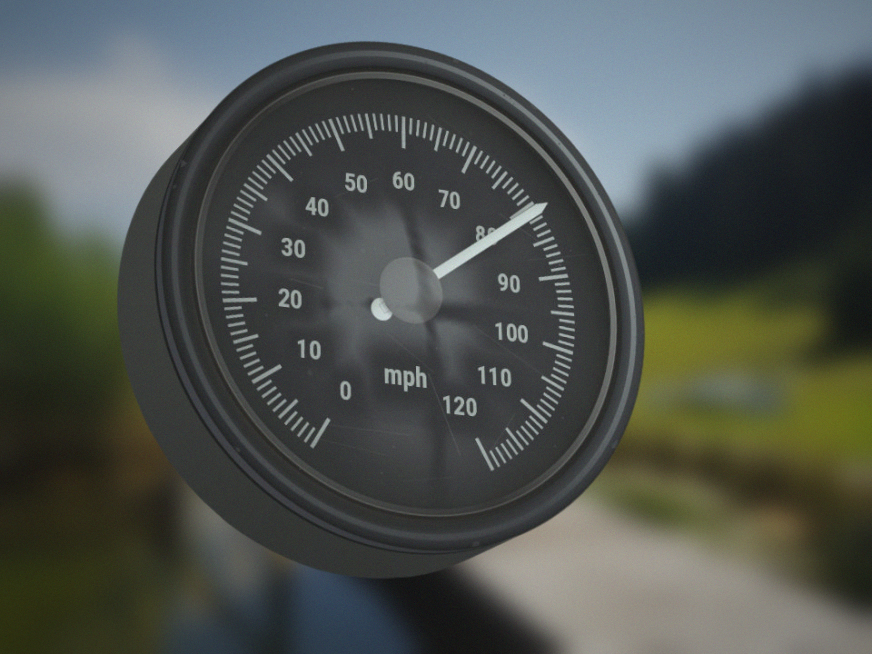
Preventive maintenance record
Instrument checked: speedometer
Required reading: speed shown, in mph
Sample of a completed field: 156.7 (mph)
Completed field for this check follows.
81 (mph)
